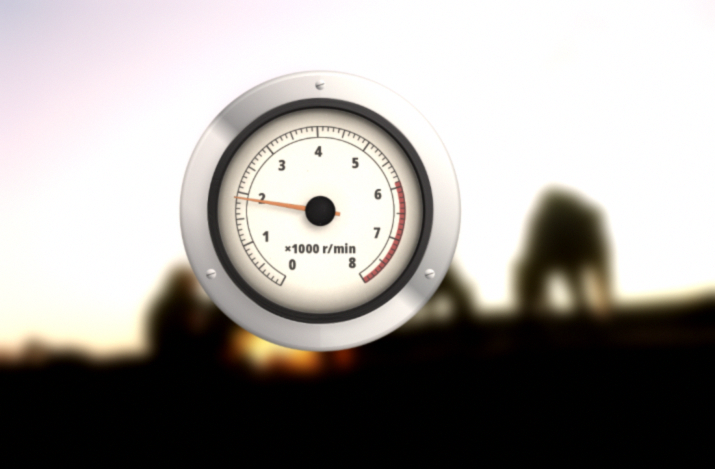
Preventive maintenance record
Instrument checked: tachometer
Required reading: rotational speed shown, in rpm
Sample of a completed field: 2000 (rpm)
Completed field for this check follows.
1900 (rpm)
